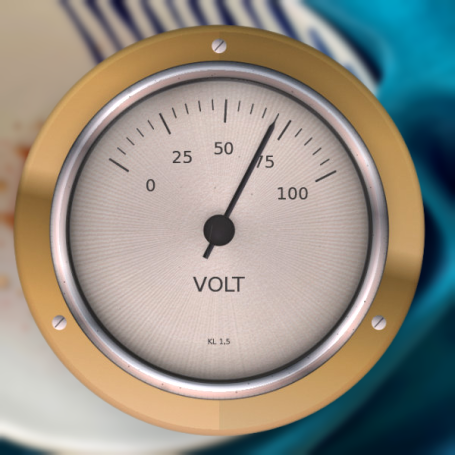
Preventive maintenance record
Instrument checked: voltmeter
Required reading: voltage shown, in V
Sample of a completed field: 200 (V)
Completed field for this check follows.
70 (V)
